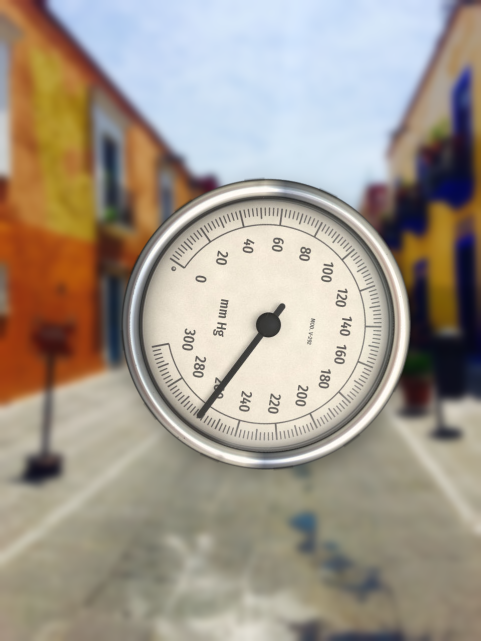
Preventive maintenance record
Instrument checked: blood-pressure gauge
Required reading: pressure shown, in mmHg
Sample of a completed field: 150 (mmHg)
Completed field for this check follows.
260 (mmHg)
